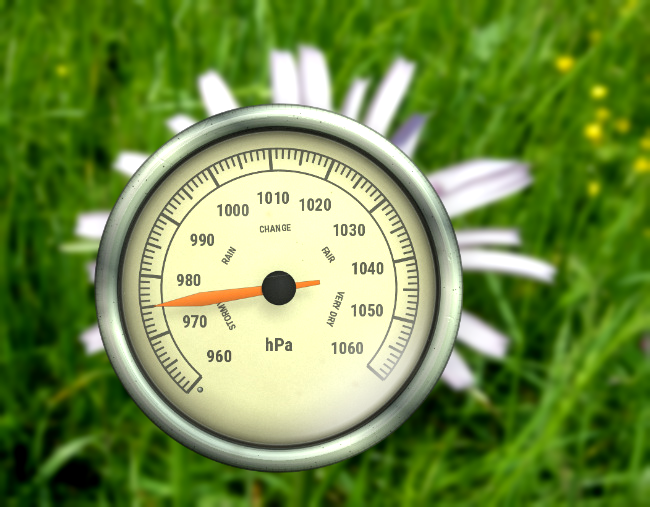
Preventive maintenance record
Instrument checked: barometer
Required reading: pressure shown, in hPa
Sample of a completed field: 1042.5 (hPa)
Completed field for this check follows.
975 (hPa)
